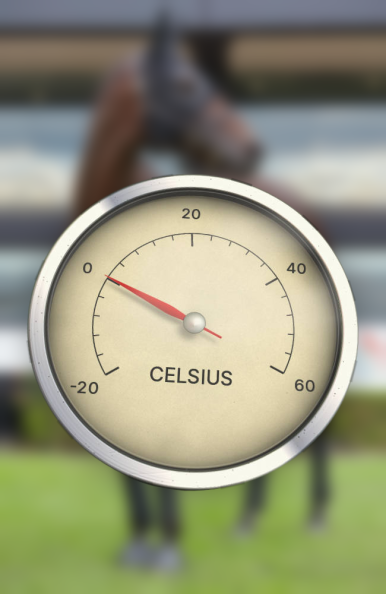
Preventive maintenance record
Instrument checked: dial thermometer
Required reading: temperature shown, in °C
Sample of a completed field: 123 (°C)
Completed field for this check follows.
0 (°C)
